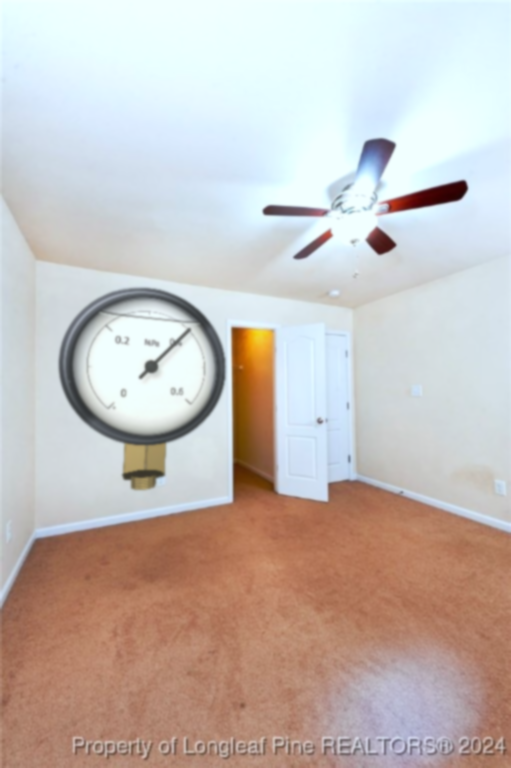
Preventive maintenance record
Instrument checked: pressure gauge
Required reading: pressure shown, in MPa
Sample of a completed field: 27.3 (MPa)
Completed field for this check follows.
0.4 (MPa)
